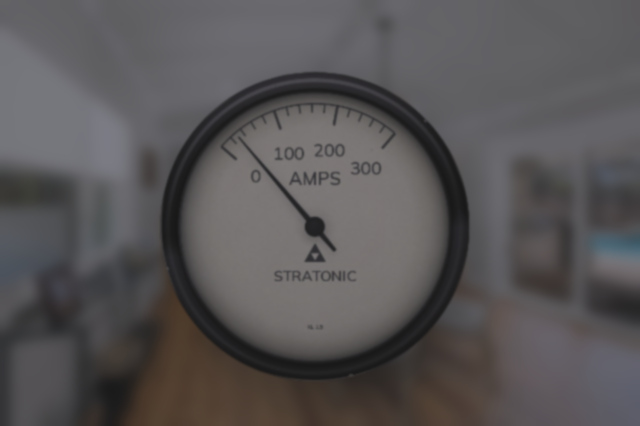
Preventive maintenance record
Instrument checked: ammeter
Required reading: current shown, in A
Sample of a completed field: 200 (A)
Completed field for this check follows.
30 (A)
